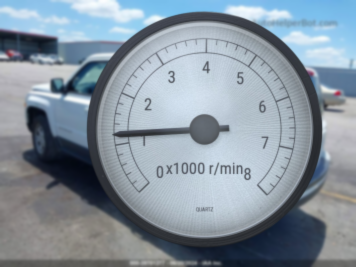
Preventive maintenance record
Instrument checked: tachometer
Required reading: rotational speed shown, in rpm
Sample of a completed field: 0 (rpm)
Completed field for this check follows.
1200 (rpm)
